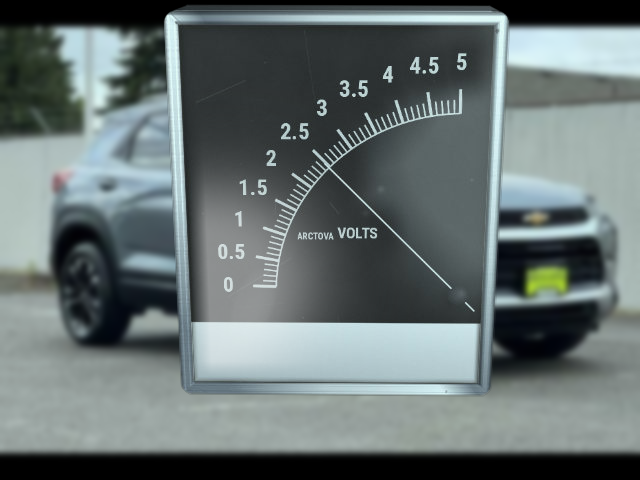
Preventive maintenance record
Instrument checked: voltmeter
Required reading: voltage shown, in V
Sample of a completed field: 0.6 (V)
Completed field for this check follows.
2.5 (V)
